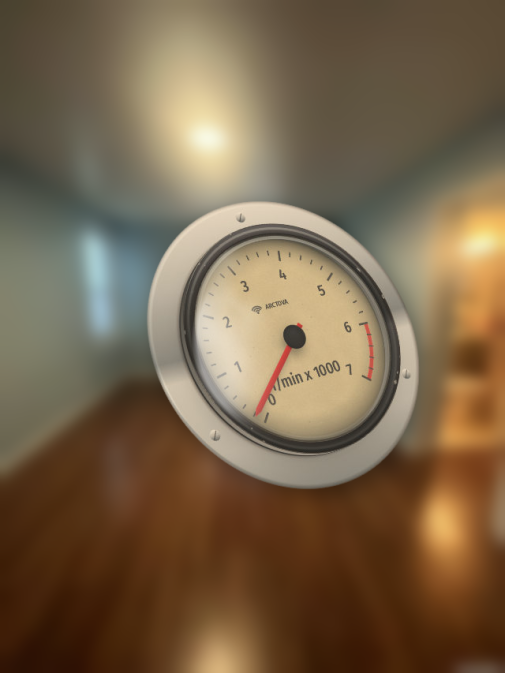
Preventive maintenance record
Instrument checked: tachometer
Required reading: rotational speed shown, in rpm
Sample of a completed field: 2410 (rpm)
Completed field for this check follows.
200 (rpm)
